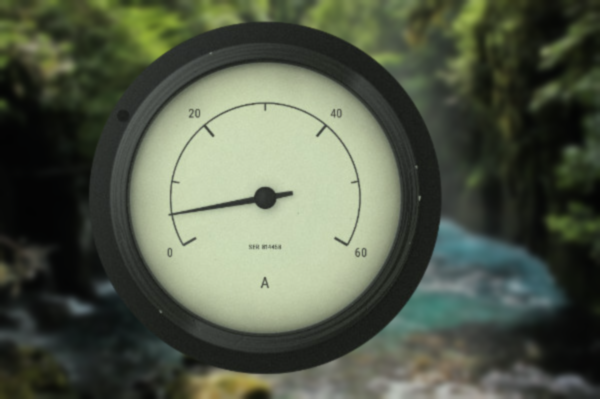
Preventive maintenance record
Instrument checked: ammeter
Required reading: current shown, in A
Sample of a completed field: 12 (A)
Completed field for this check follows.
5 (A)
